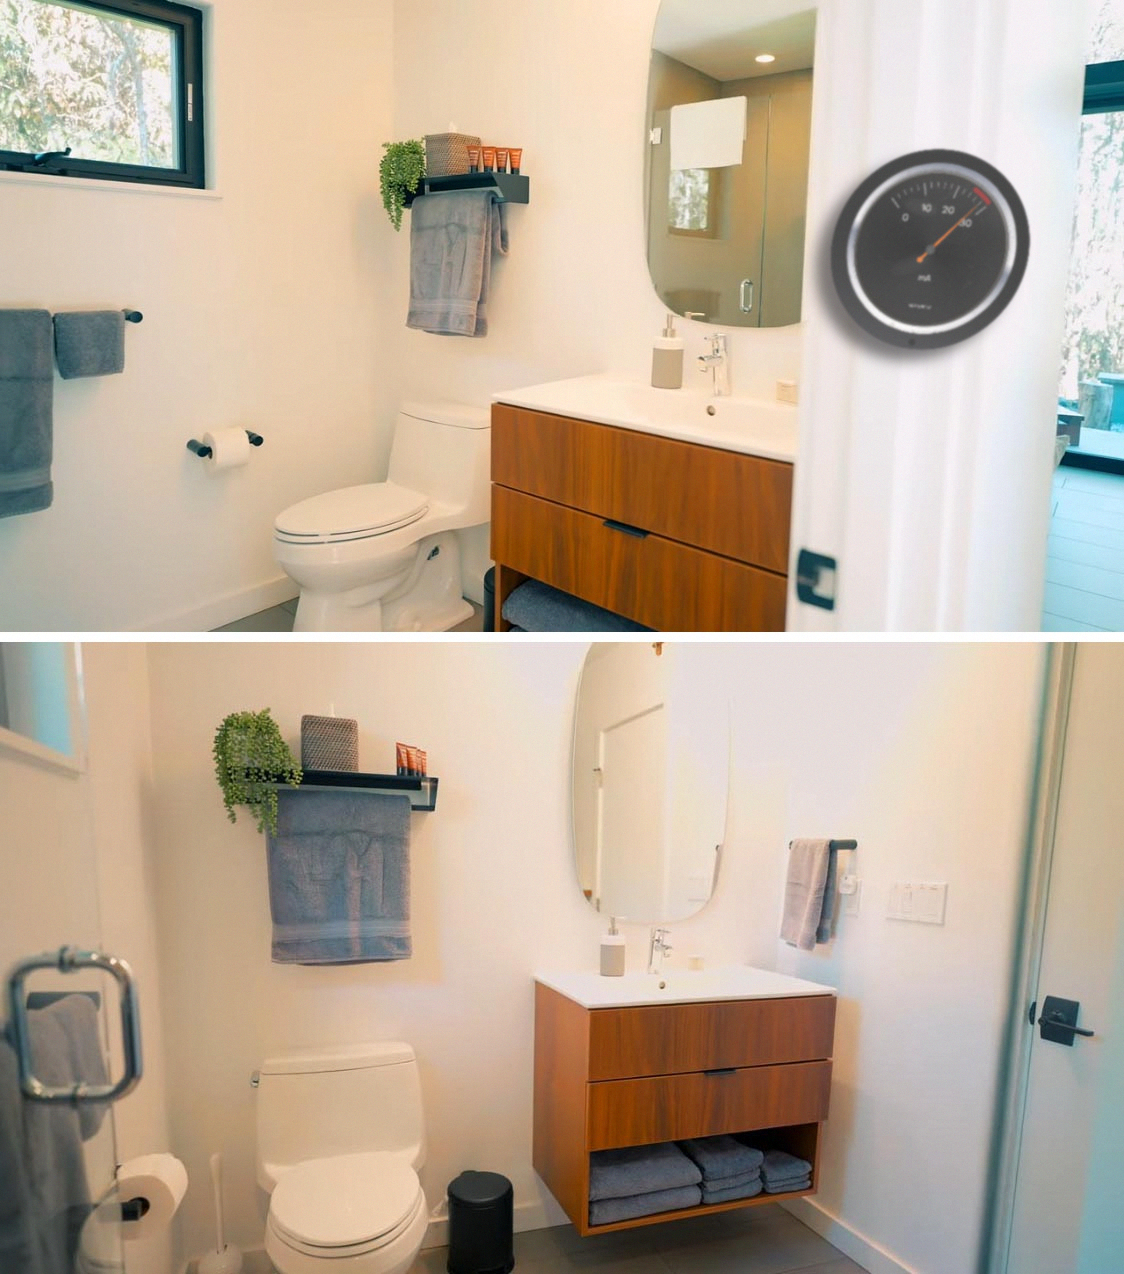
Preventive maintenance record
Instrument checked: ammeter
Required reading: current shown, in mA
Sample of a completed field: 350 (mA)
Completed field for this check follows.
28 (mA)
